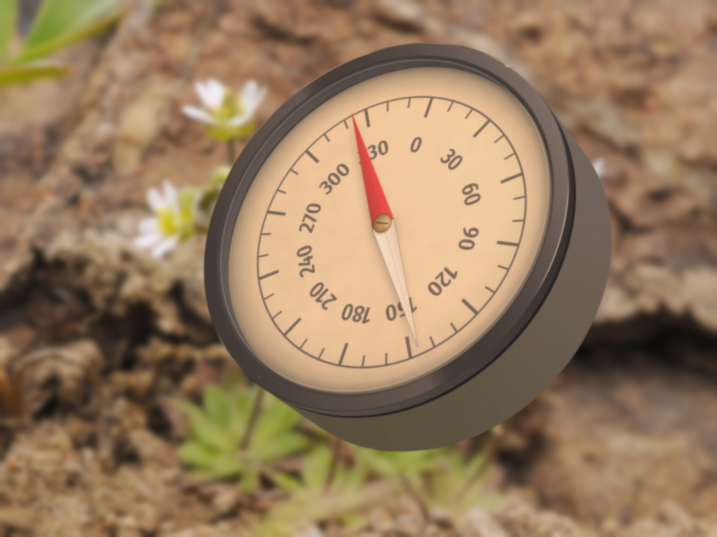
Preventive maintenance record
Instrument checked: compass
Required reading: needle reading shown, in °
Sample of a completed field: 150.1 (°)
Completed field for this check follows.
325 (°)
